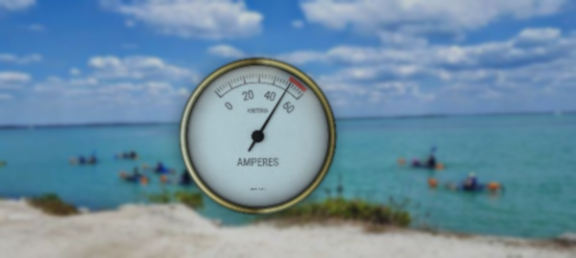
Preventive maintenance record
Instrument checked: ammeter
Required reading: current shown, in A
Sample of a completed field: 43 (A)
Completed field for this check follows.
50 (A)
